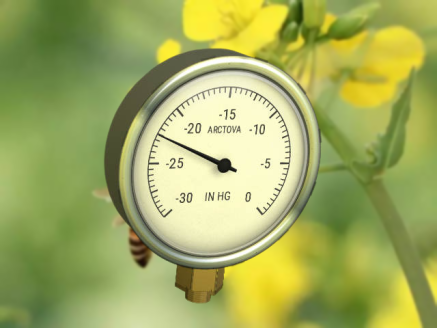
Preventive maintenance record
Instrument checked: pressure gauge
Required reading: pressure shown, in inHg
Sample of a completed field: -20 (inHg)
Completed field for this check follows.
-22.5 (inHg)
